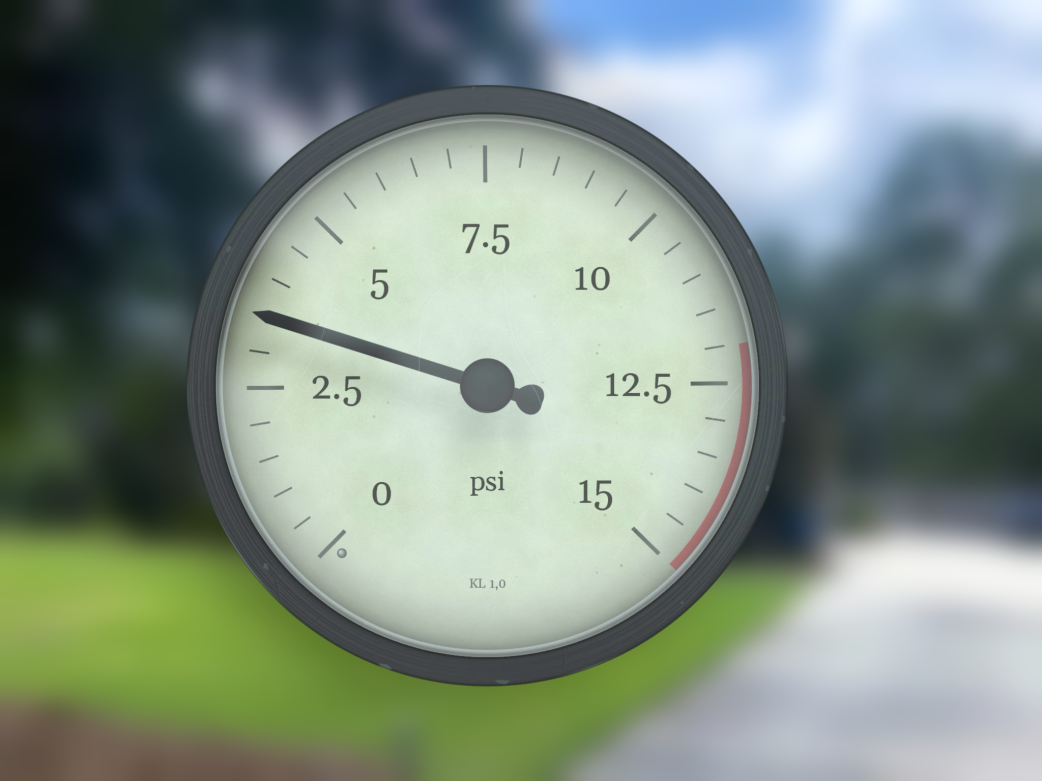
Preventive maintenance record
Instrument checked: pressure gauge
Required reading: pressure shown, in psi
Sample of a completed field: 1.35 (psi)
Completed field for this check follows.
3.5 (psi)
